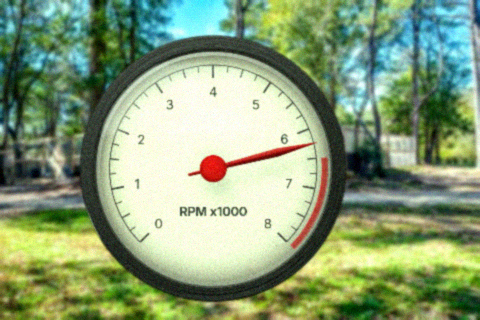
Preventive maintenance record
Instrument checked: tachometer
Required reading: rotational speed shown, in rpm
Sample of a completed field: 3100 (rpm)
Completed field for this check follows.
6250 (rpm)
